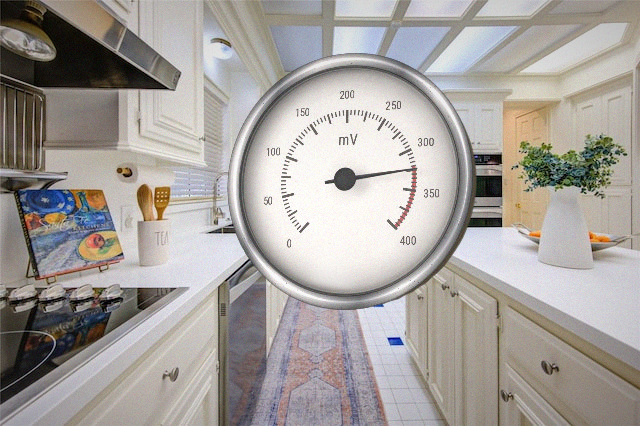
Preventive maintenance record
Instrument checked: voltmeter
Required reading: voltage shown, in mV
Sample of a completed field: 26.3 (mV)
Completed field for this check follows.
325 (mV)
